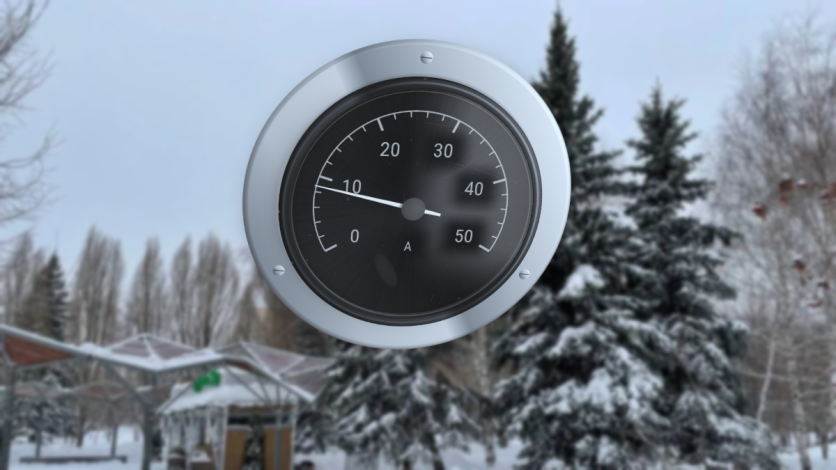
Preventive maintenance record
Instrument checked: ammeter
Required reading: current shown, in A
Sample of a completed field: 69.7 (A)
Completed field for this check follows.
9 (A)
